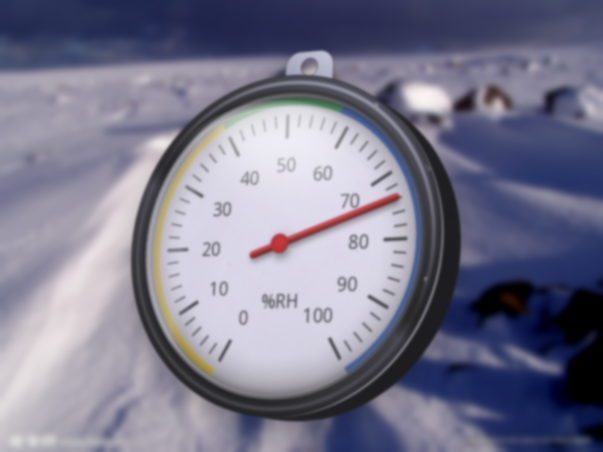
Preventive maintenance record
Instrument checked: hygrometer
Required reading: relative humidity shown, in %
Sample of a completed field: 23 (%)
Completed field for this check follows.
74 (%)
